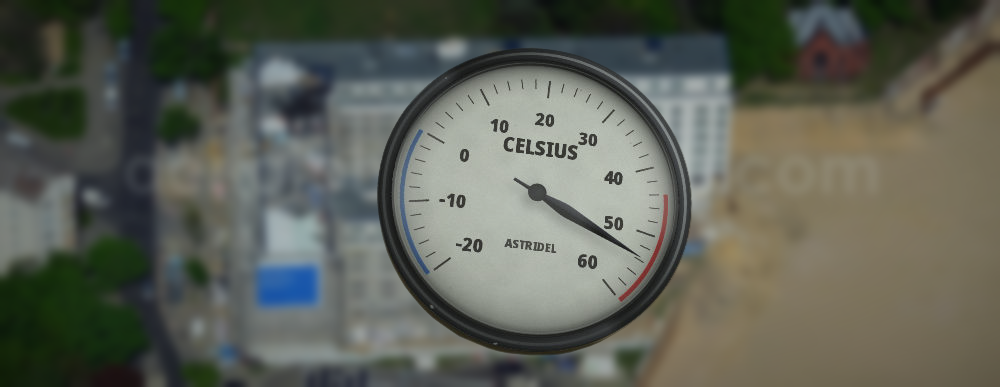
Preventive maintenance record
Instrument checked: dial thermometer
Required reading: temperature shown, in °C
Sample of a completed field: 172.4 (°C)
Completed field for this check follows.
54 (°C)
